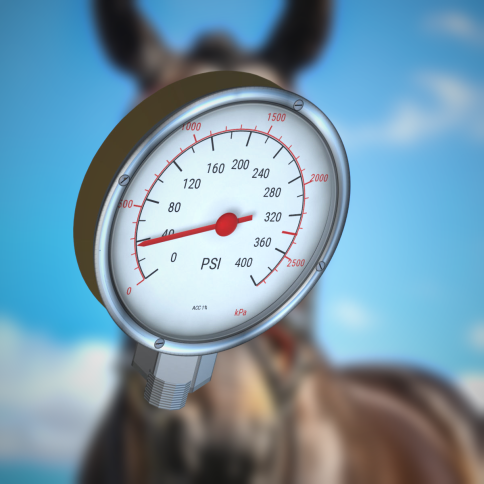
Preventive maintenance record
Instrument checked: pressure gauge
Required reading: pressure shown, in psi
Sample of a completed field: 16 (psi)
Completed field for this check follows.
40 (psi)
